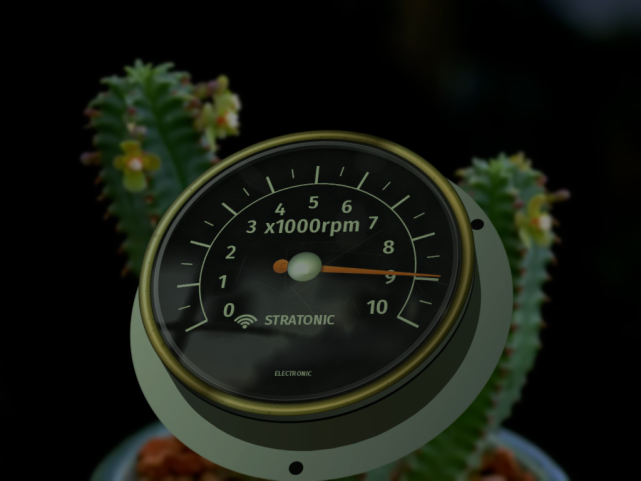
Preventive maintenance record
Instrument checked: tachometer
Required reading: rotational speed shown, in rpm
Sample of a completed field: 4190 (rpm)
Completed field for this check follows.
9000 (rpm)
